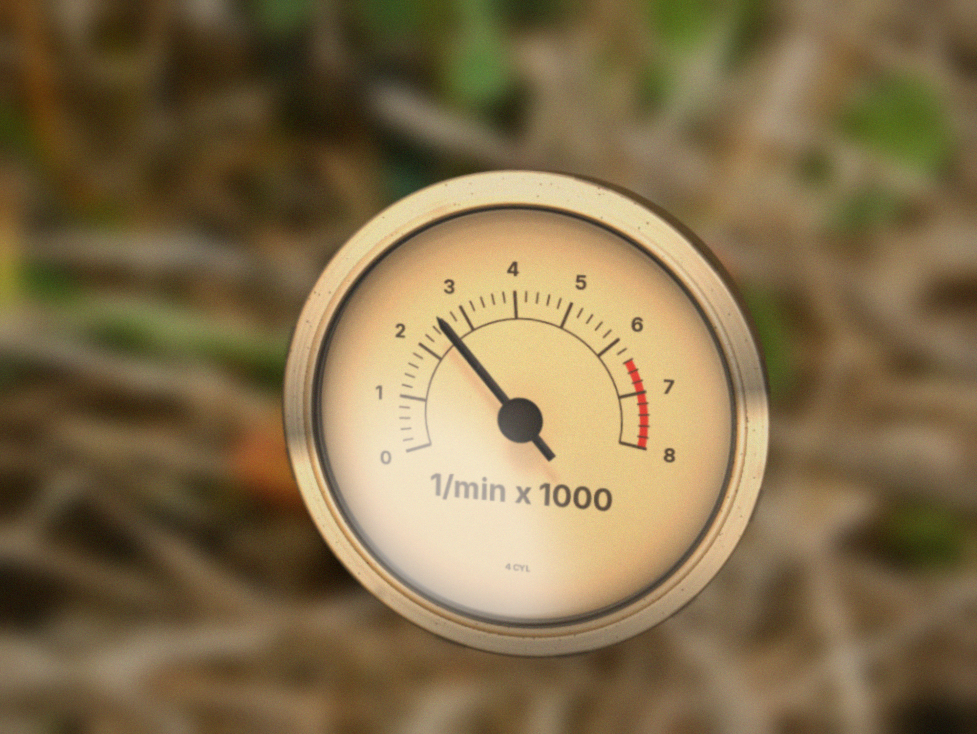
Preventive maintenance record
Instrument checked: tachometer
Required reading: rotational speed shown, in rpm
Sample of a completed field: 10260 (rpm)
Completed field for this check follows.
2600 (rpm)
